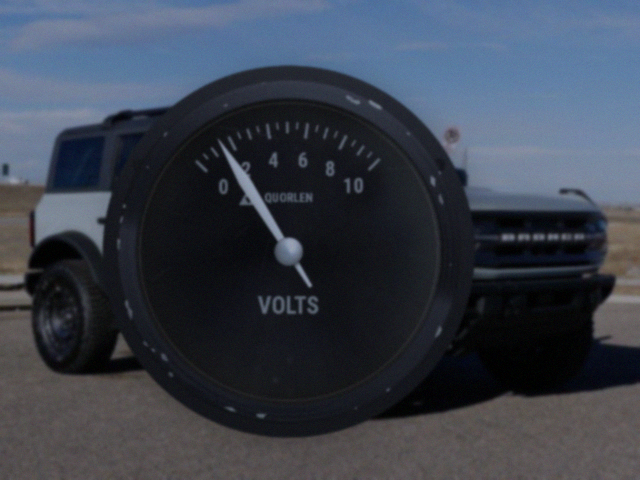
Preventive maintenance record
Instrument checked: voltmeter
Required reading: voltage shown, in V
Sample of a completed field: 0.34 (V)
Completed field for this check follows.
1.5 (V)
